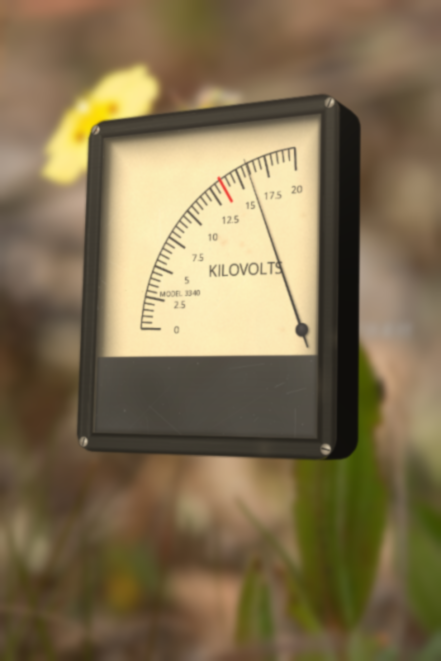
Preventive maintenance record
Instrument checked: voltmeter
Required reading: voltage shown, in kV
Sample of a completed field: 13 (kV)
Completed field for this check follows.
16 (kV)
